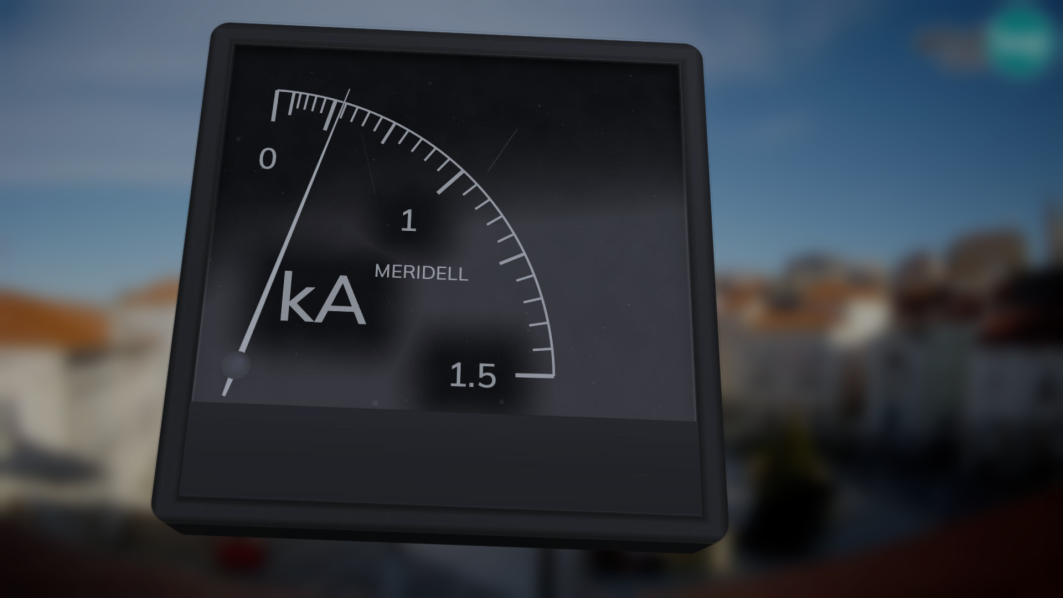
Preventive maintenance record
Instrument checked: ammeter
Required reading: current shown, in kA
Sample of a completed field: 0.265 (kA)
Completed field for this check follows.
0.55 (kA)
